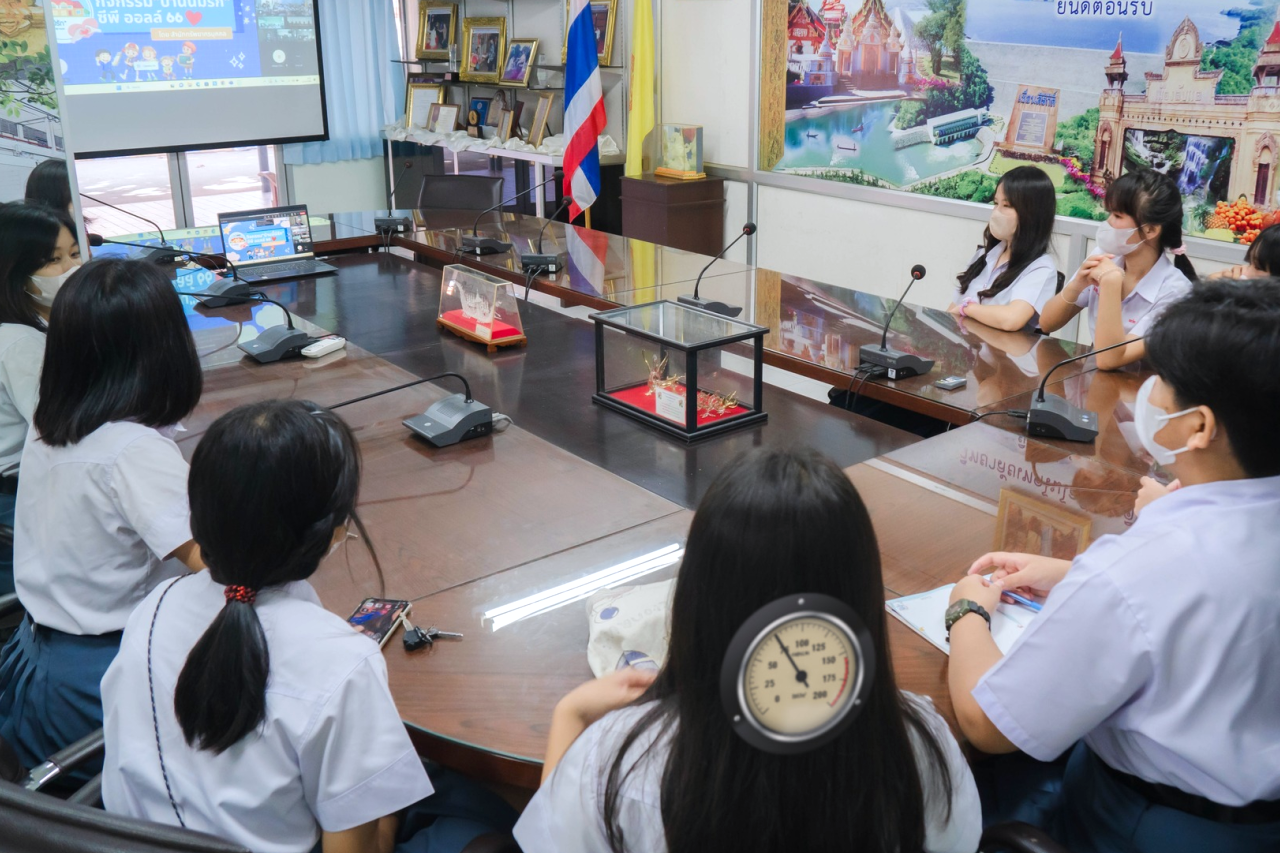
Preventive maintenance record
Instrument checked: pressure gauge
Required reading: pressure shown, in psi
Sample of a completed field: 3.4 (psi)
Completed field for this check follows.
75 (psi)
